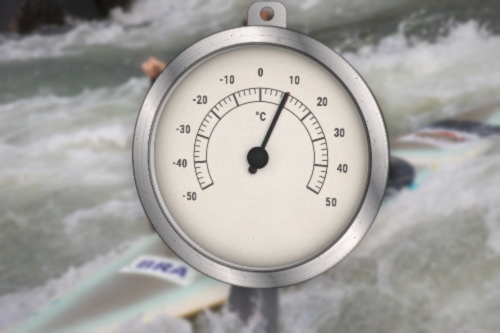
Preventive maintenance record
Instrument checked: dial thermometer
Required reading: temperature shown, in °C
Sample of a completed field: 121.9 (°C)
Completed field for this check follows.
10 (°C)
